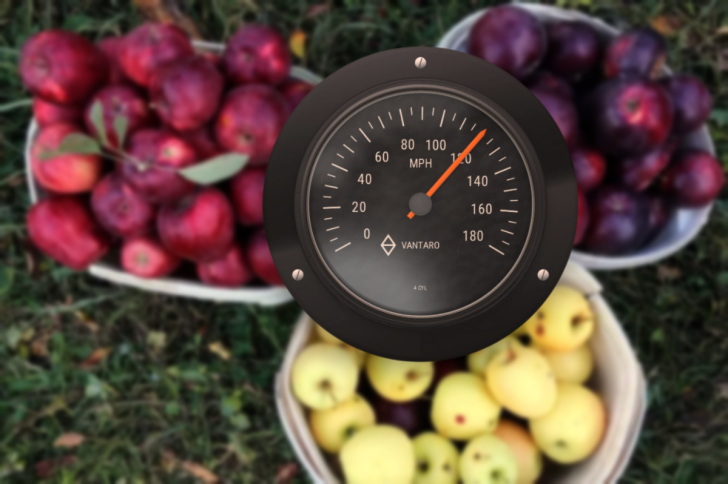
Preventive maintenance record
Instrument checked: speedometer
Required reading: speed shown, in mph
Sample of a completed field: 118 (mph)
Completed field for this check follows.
120 (mph)
